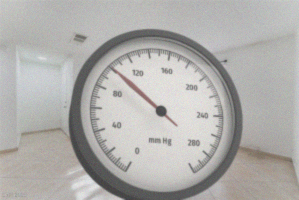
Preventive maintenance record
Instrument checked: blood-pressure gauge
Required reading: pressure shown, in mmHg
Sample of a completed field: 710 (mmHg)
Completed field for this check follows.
100 (mmHg)
